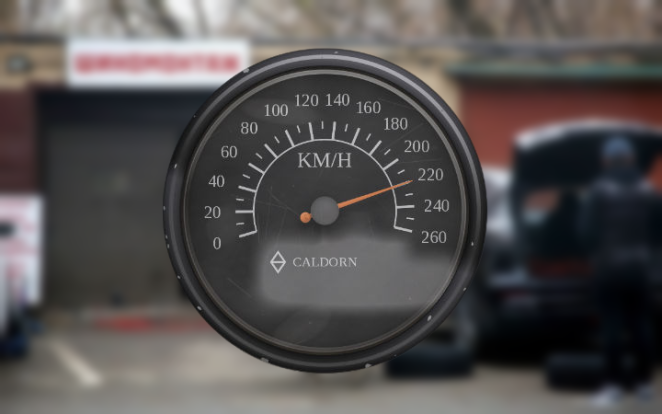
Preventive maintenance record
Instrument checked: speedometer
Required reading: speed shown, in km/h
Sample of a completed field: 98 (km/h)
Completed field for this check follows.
220 (km/h)
